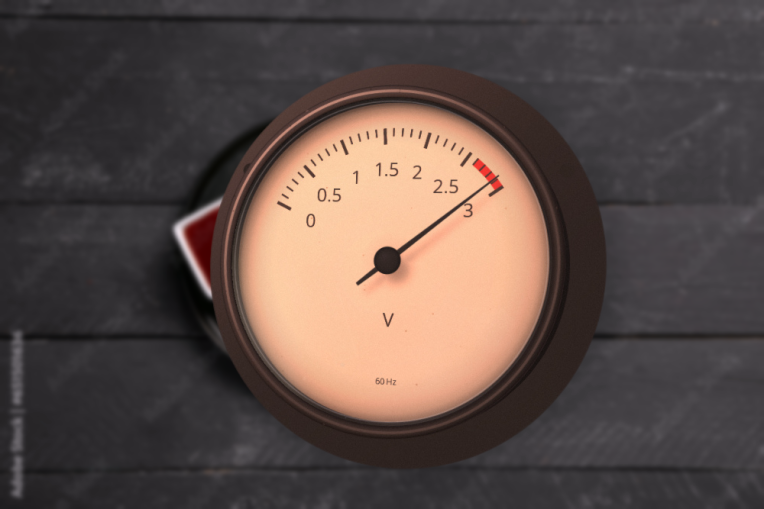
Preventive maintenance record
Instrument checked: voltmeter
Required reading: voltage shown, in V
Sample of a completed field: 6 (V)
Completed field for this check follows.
2.9 (V)
